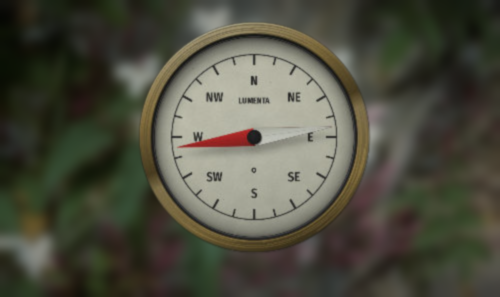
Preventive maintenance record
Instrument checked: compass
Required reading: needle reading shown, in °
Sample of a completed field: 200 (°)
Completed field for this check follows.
262.5 (°)
